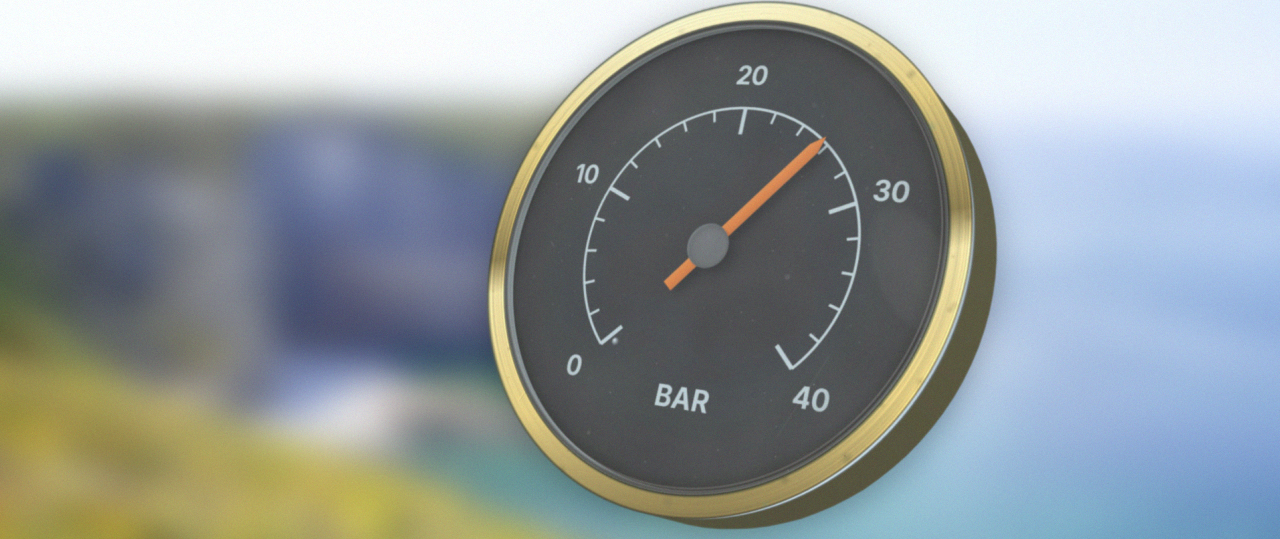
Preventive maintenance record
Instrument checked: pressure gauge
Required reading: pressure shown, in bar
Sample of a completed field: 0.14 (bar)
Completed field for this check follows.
26 (bar)
